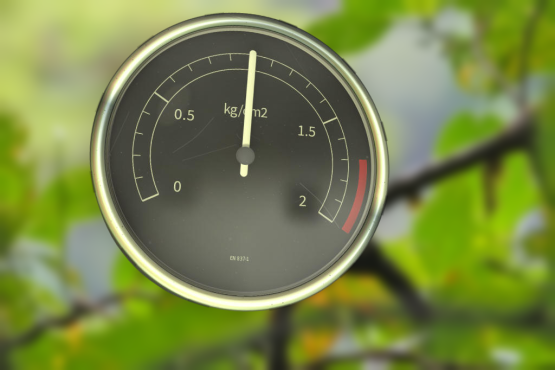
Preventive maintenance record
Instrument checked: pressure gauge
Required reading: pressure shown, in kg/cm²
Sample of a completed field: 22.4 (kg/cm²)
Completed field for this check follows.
1 (kg/cm²)
